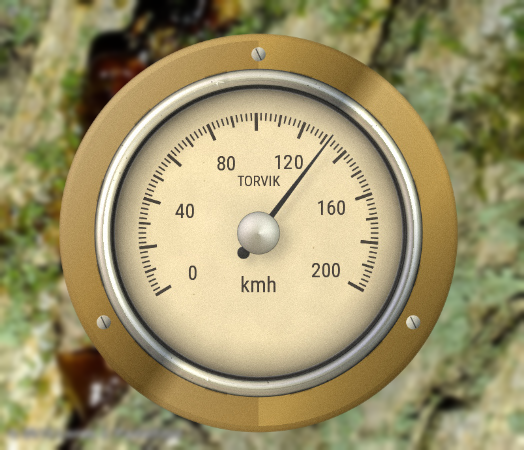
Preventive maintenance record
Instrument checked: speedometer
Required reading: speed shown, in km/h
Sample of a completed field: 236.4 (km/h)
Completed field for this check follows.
132 (km/h)
